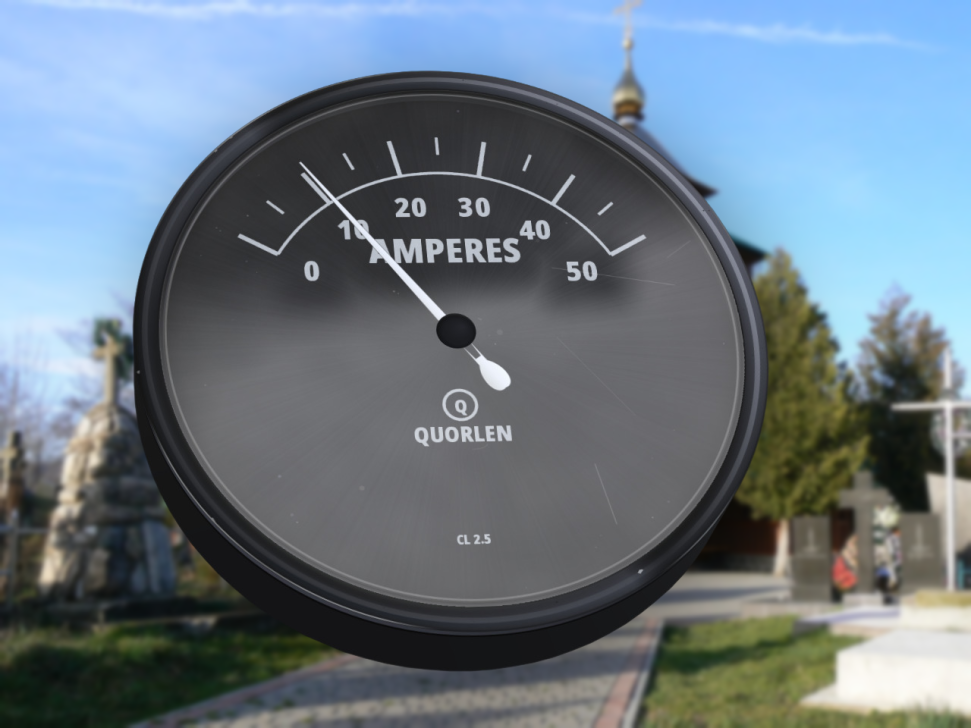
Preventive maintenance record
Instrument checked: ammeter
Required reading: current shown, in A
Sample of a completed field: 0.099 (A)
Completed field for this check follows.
10 (A)
